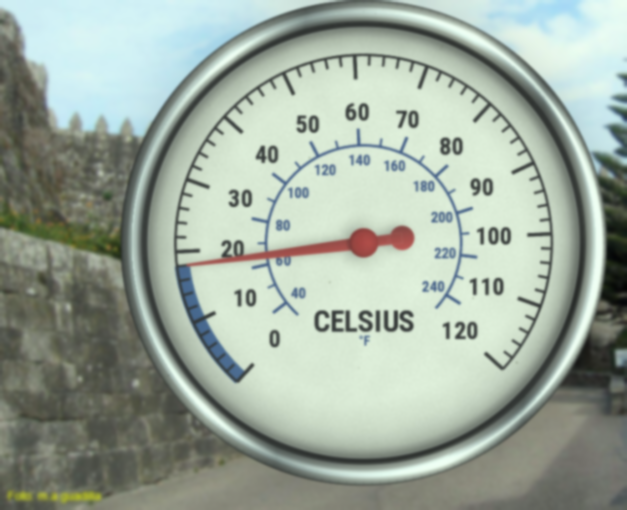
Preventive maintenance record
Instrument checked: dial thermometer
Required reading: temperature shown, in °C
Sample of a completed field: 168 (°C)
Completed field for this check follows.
18 (°C)
